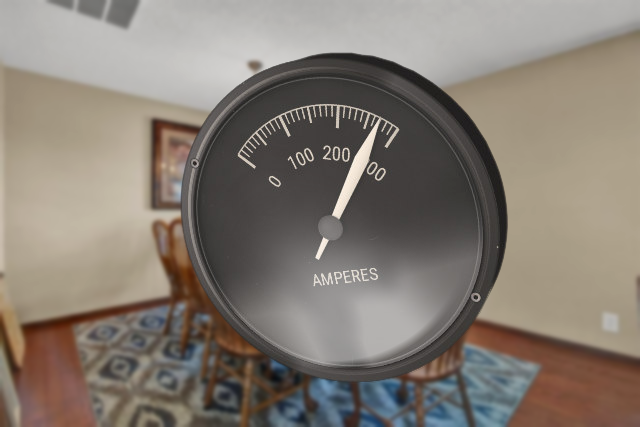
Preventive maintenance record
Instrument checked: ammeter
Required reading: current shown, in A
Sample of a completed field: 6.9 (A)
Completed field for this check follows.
270 (A)
